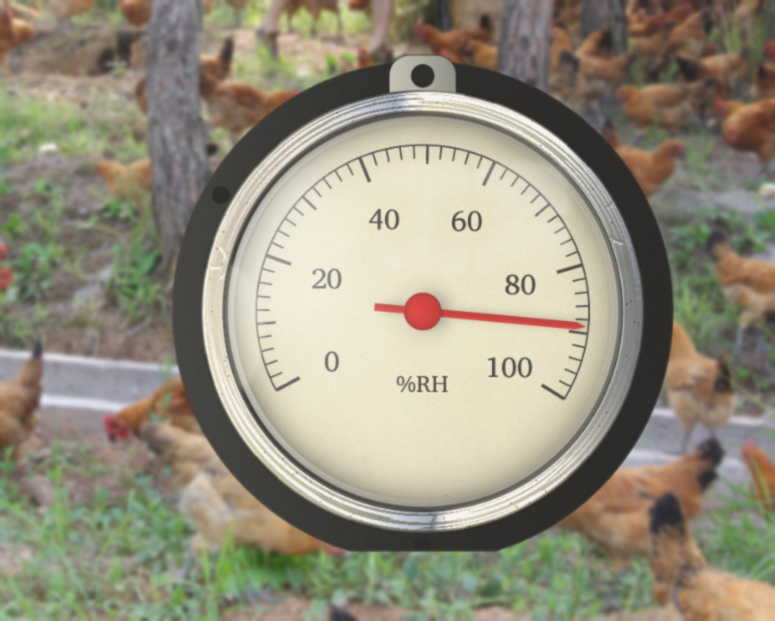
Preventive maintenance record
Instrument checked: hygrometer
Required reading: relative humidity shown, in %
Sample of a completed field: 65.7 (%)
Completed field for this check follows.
89 (%)
